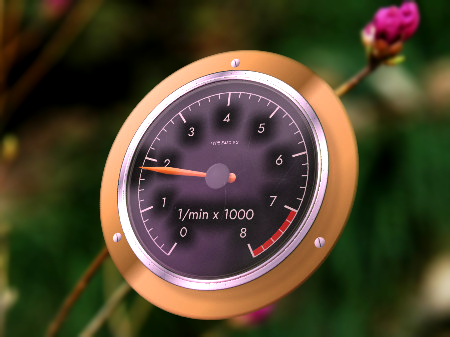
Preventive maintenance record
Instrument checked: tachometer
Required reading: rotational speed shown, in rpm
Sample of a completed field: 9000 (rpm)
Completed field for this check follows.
1800 (rpm)
